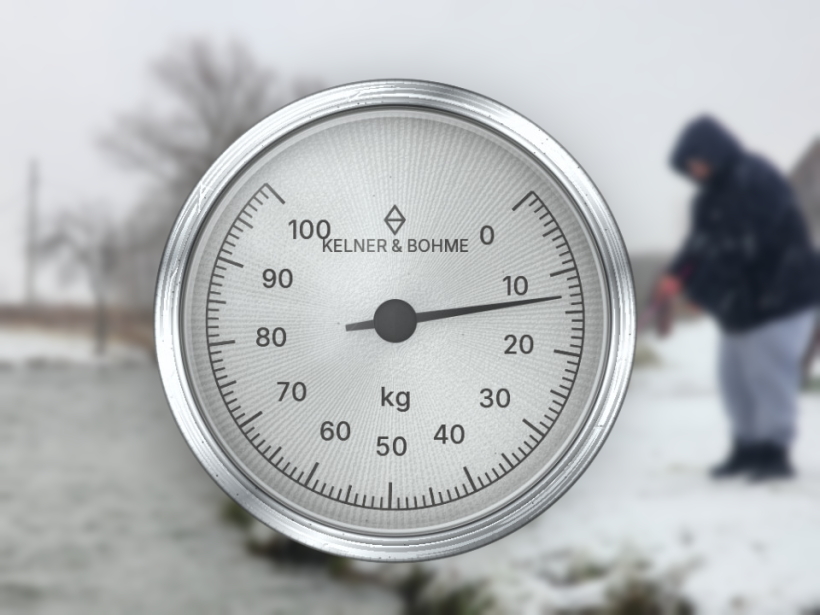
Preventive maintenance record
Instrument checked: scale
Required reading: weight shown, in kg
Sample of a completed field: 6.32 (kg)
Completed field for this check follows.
13 (kg)
